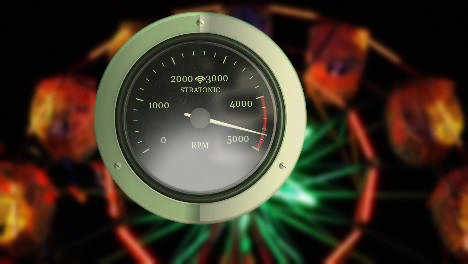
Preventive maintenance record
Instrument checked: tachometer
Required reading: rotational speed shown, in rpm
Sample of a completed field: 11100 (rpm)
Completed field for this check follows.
4700 (rpm)
